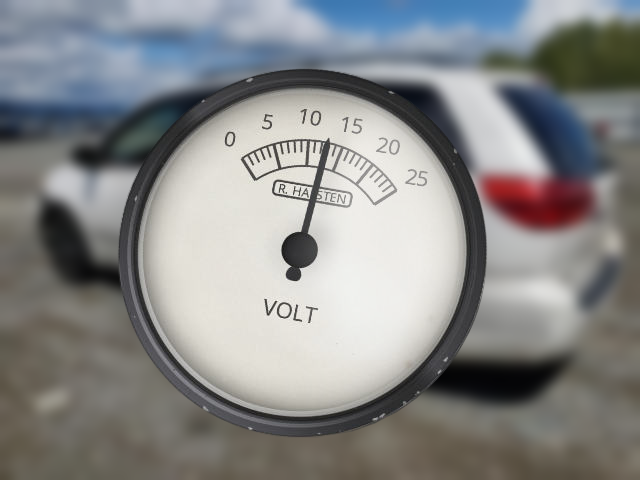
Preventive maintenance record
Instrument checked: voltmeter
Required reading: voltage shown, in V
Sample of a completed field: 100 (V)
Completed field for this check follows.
13 (V)
